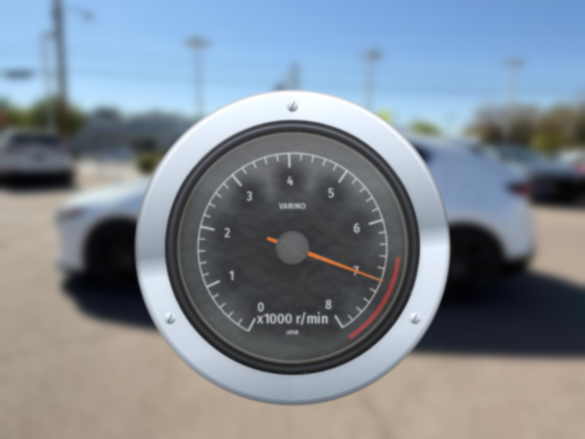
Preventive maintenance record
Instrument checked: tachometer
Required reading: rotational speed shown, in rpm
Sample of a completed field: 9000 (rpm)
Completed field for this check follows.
7000 (rpm)
